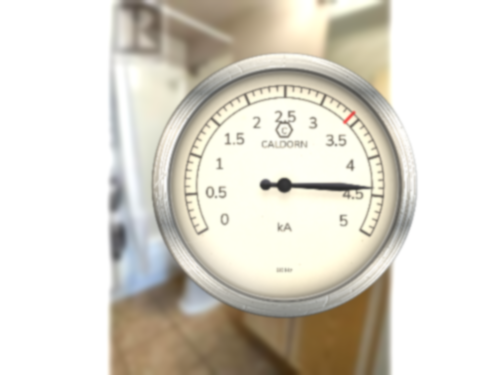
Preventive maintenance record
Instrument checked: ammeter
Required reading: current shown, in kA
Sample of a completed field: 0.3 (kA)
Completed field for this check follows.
4.4 (kA)
